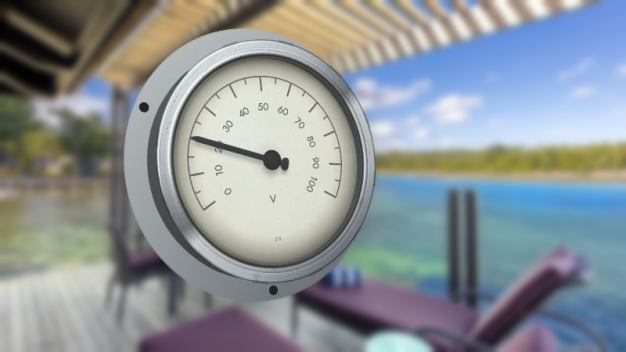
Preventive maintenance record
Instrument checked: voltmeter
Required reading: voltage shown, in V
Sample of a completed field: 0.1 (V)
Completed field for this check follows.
20 (V)
